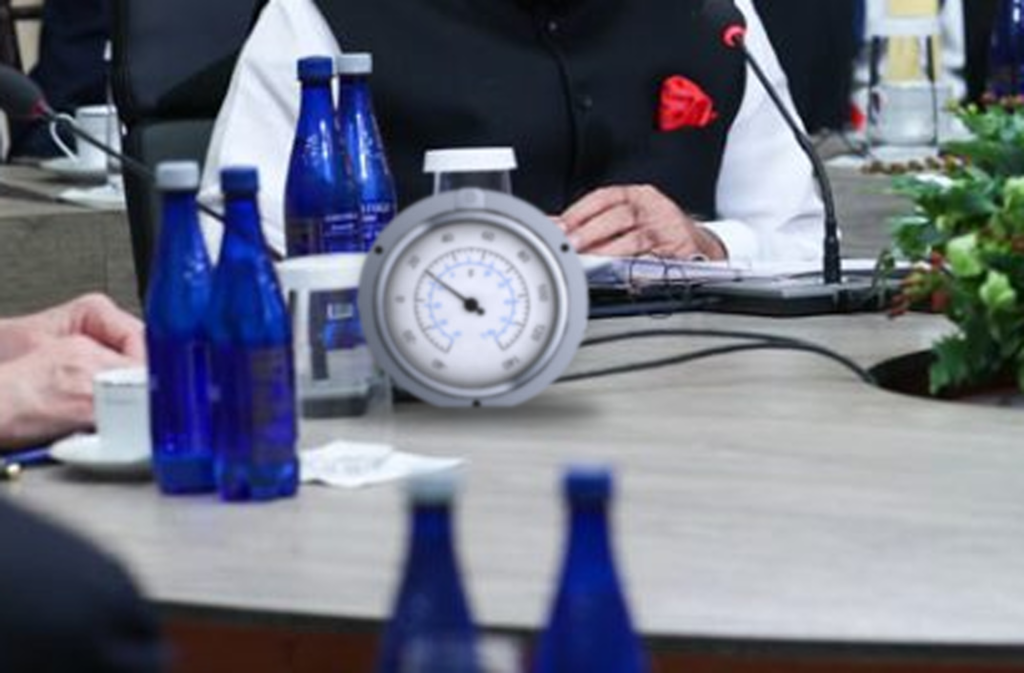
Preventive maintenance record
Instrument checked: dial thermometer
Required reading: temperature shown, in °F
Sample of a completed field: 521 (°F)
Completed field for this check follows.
20 (°F)
